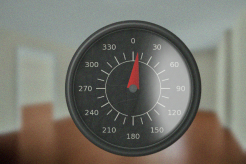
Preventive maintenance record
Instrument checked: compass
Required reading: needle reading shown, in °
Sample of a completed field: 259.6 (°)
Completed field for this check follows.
7.5 (°)
